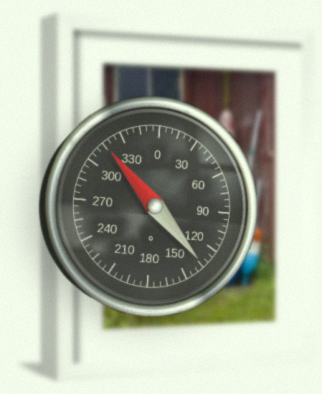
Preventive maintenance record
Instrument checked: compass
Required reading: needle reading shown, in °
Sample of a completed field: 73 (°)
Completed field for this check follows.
315 (°)
